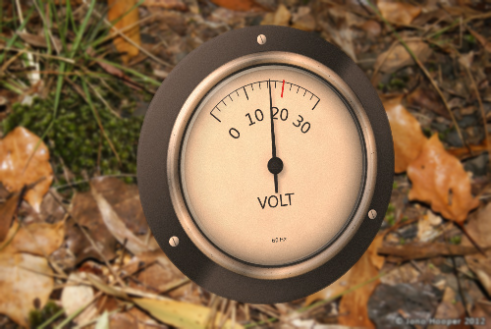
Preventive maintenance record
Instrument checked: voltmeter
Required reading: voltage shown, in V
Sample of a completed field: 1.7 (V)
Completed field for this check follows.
16 (V)
